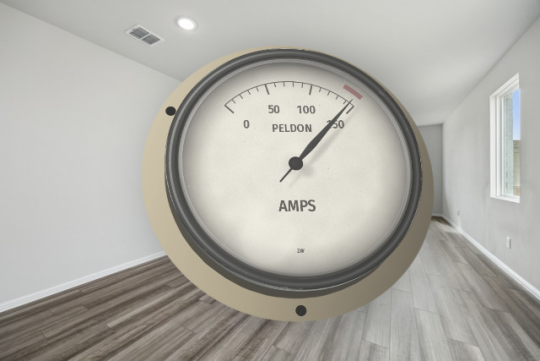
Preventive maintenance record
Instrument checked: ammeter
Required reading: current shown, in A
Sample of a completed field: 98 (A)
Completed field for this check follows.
145 (A)
